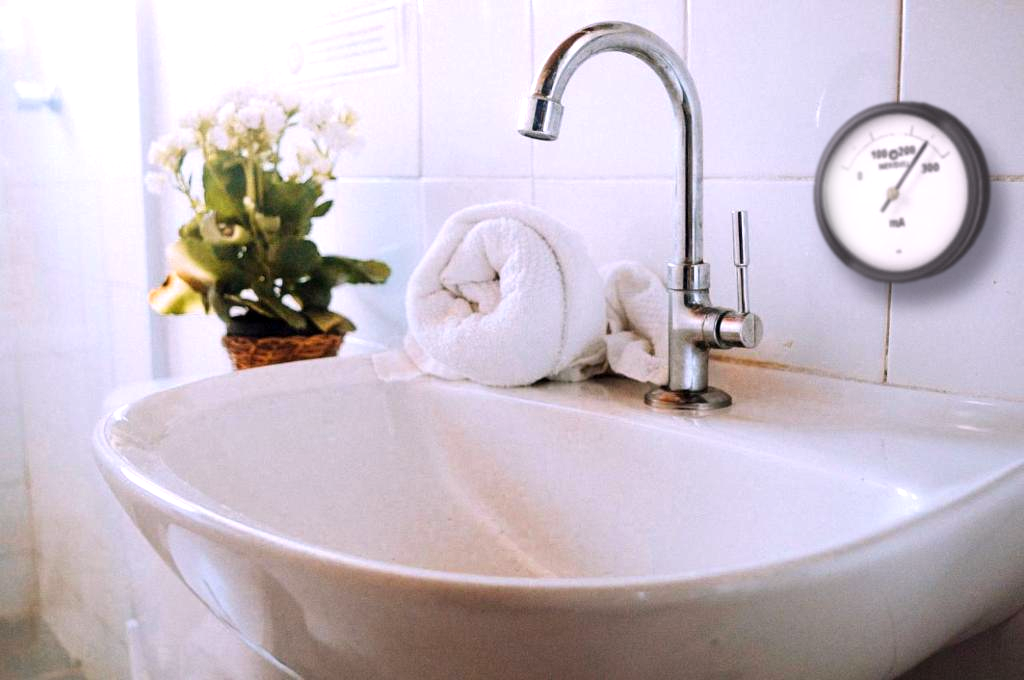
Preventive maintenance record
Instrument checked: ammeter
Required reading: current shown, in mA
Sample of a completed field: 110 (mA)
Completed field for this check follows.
250 (mA)
